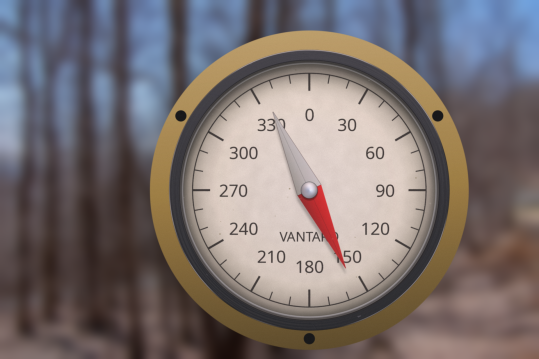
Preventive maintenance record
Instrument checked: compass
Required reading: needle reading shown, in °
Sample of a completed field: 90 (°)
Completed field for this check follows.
155 (°)
